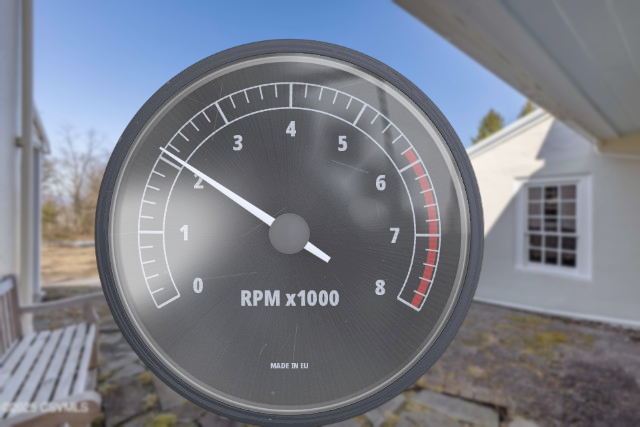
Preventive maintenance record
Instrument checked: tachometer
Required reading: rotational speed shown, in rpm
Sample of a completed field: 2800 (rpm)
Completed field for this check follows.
2100 (rpm)
